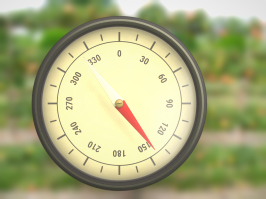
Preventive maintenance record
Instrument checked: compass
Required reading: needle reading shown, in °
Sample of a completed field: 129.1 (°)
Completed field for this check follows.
142.5 (°)
